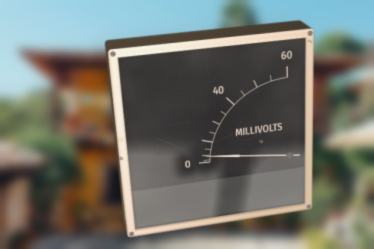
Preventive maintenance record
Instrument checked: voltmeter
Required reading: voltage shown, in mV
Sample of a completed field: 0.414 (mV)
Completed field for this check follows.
10 (mV)
